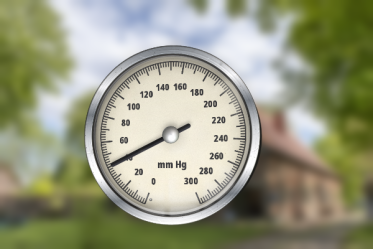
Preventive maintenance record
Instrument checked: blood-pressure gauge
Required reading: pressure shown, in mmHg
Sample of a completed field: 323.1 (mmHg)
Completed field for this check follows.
40 (mmHg)
